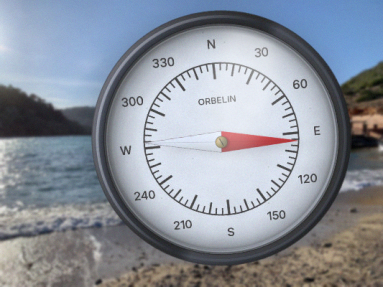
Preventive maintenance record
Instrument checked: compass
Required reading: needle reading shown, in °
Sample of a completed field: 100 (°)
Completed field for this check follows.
95 (°)
